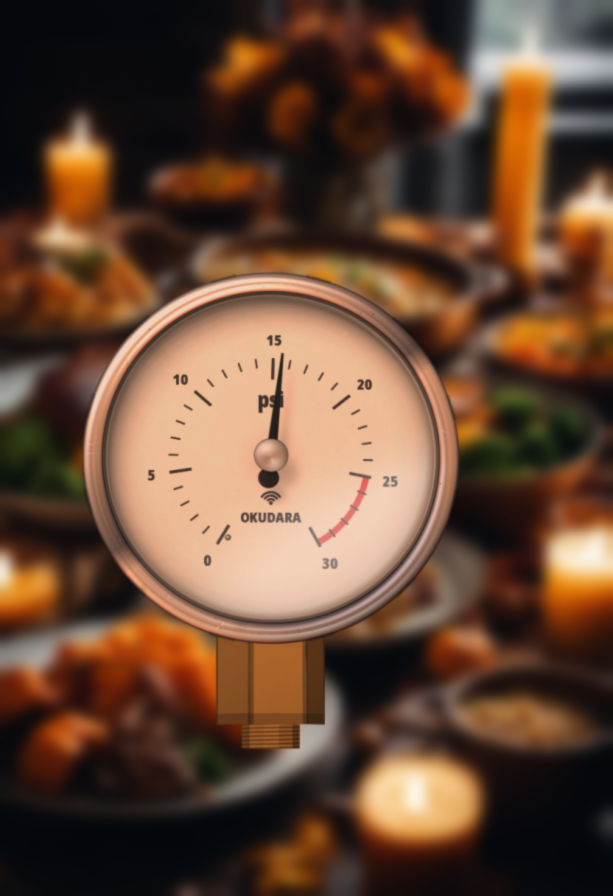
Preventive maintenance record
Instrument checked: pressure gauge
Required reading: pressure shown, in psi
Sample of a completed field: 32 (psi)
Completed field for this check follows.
15.5 (psi)
